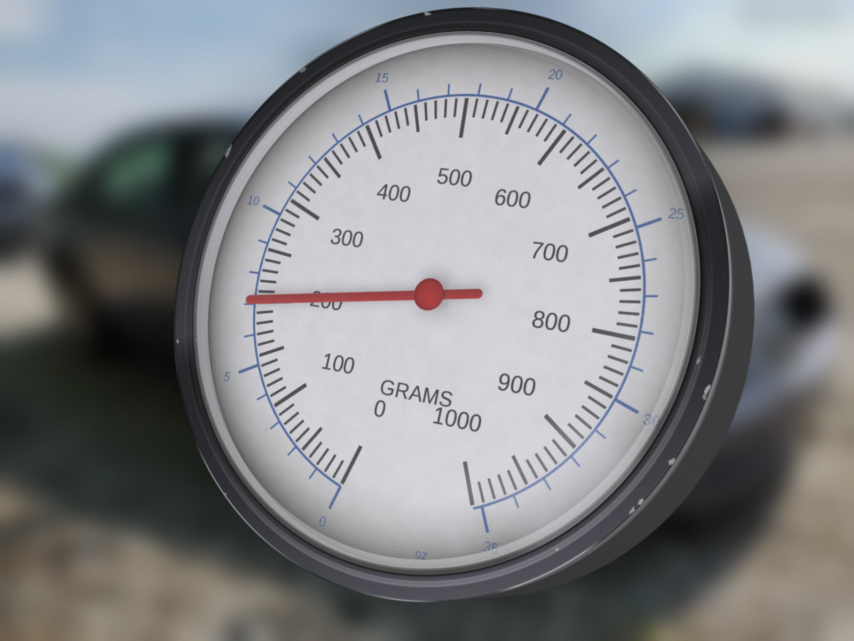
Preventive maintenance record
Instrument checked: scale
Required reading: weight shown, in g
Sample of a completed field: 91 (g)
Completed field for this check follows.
200 (g)
